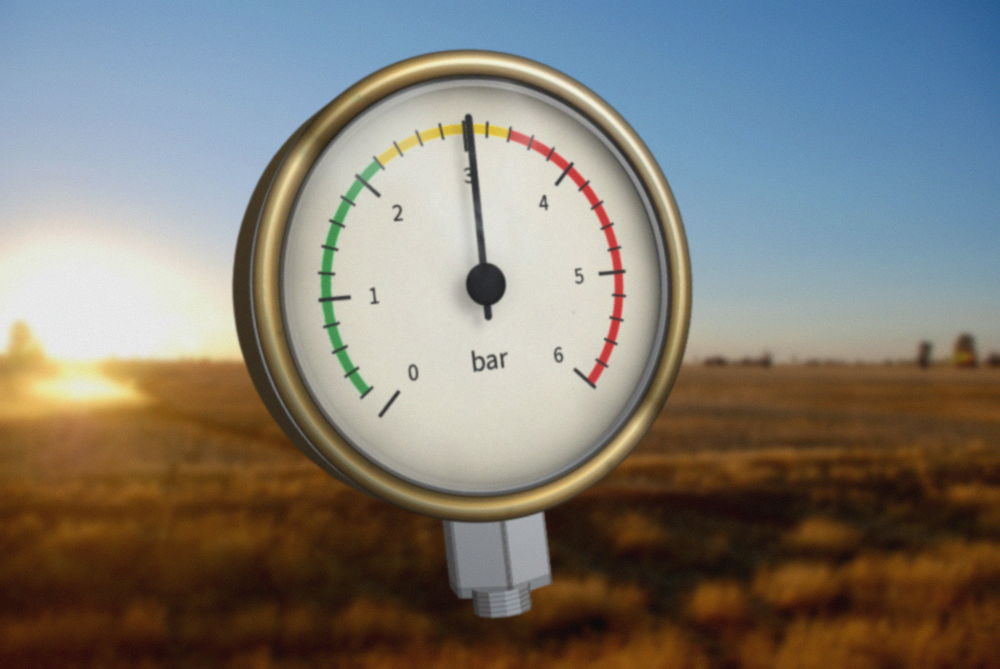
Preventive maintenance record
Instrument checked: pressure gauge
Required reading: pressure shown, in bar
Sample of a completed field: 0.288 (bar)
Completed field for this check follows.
3 (bar)
